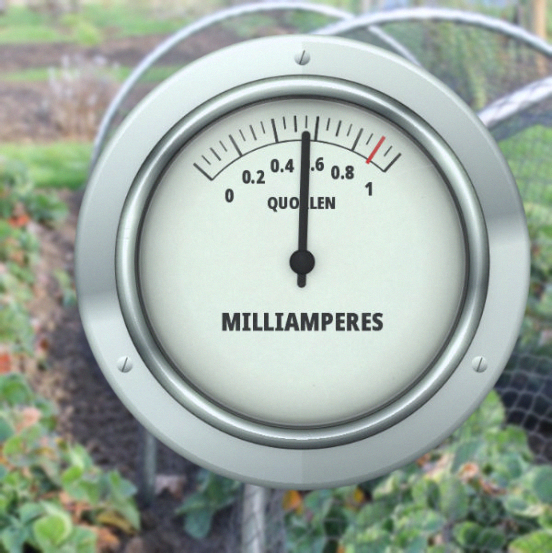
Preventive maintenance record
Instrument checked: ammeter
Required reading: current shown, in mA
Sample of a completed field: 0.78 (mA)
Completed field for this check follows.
0.55 (mA)
